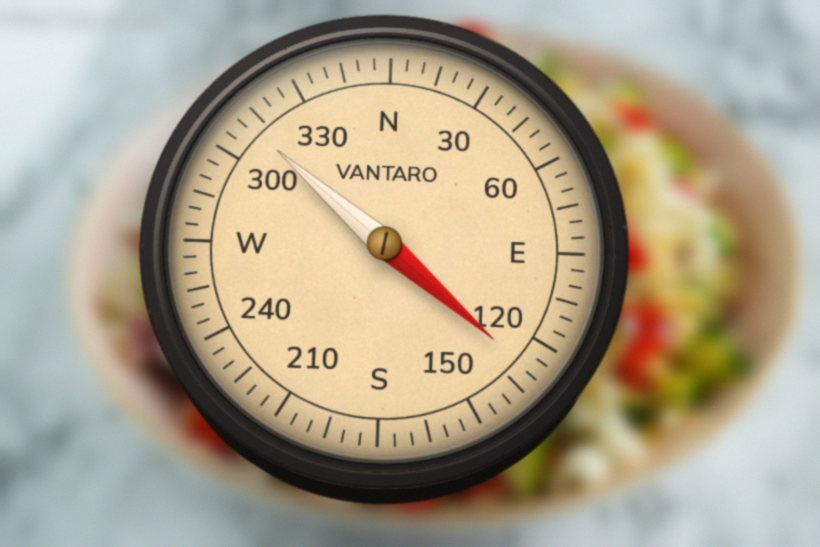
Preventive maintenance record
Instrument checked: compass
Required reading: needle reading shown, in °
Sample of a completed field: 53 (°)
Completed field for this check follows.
130 (°)
